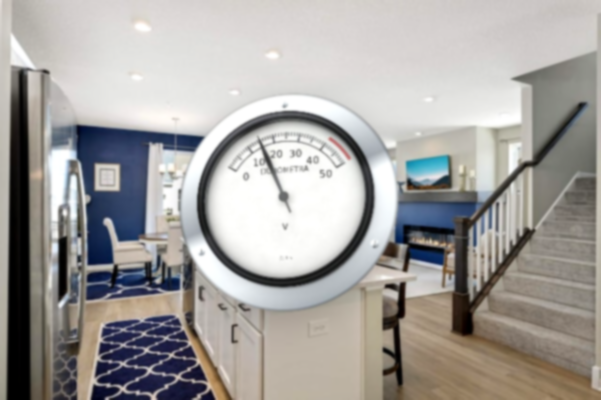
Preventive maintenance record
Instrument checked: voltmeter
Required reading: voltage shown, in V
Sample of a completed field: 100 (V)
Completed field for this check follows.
15 (V)
